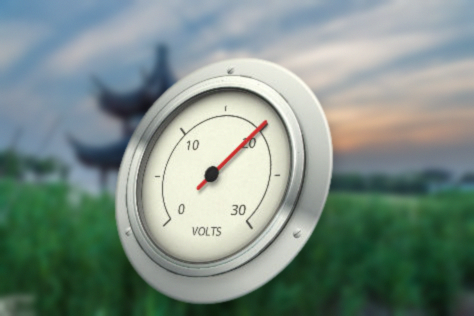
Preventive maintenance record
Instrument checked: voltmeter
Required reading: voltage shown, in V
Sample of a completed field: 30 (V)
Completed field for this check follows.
20 (V)
